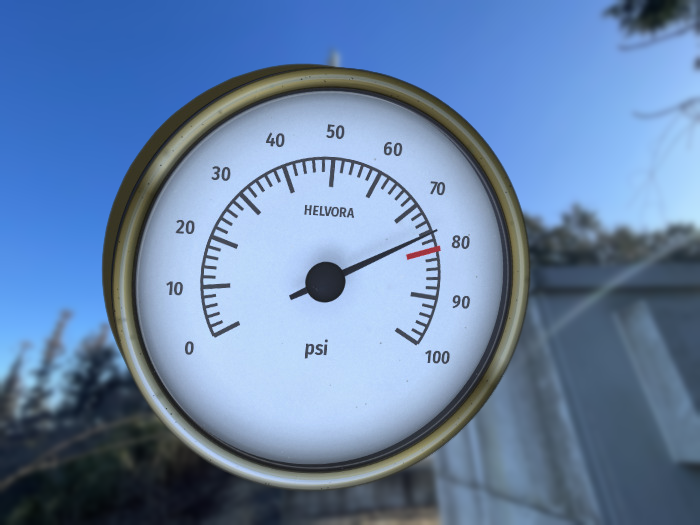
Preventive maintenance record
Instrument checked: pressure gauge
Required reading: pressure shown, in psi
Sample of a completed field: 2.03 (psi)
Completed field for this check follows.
76 (psi)
